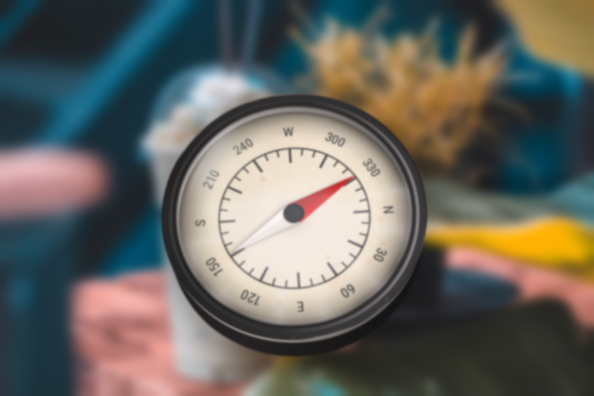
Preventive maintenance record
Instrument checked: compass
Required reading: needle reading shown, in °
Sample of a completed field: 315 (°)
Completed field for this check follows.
330 (°)
